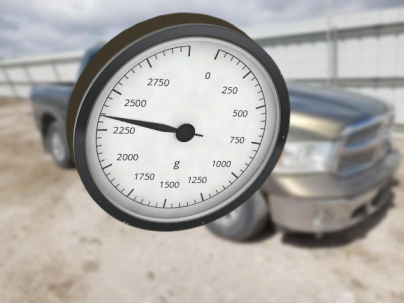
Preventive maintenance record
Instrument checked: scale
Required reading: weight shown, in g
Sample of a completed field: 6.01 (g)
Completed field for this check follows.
2350 (g)
